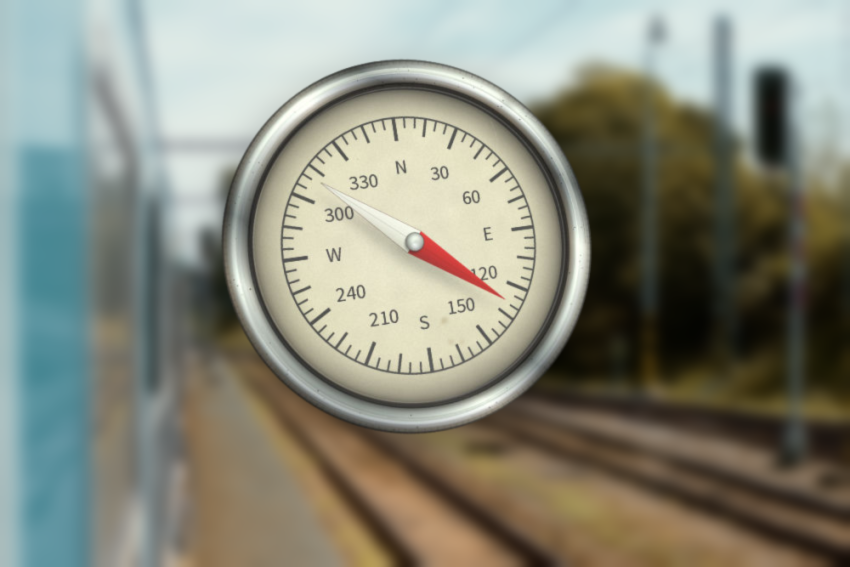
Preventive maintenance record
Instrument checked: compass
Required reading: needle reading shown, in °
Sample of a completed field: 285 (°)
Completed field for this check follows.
130 (°)
